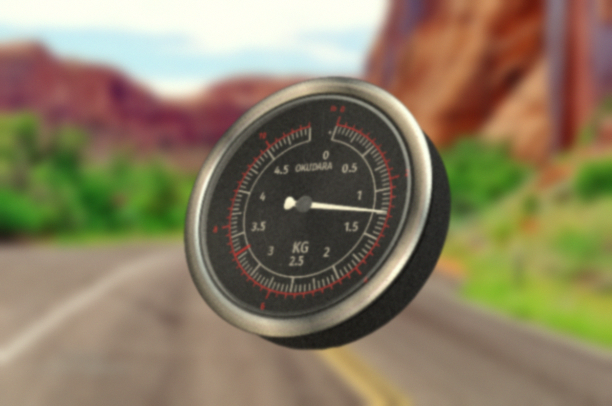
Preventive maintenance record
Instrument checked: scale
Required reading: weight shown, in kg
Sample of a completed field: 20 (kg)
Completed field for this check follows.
1.25 (kg)
